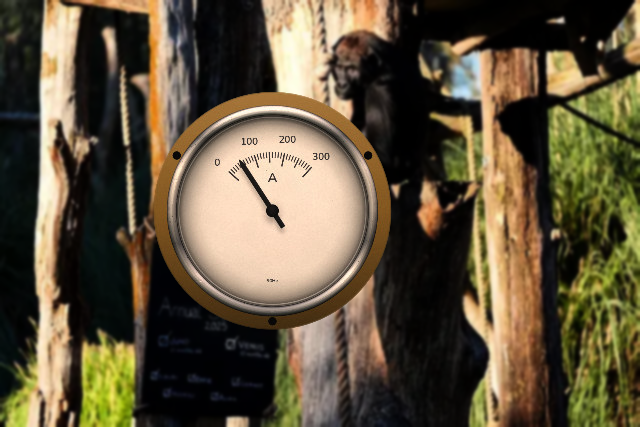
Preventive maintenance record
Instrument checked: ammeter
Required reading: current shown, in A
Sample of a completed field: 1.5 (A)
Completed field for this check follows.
50 (A)
